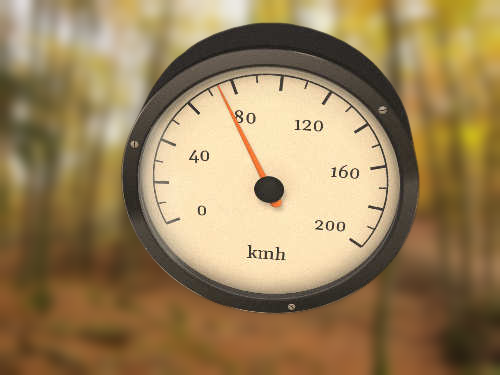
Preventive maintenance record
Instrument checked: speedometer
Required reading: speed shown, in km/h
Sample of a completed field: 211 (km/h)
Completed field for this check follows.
75 (km/h)
